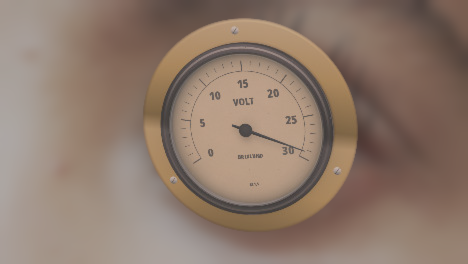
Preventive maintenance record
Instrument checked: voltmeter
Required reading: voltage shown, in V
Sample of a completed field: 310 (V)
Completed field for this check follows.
29 (V)
